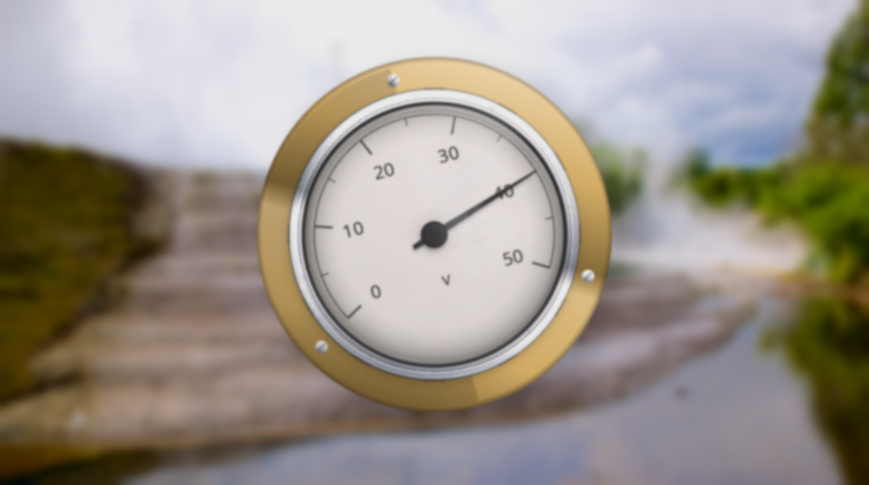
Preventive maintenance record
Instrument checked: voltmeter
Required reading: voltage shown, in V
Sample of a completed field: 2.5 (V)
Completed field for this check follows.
40 (V)
